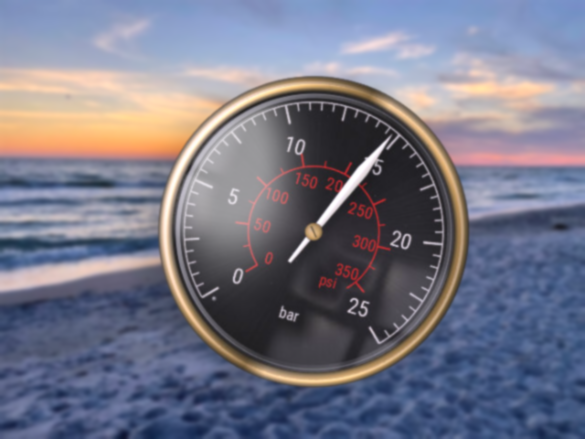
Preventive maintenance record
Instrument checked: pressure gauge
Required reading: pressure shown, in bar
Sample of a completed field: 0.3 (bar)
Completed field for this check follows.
14.75 (bar)
